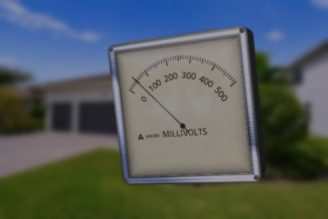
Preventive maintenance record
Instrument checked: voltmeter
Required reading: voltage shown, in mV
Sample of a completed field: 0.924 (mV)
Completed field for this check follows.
50 (mV)
